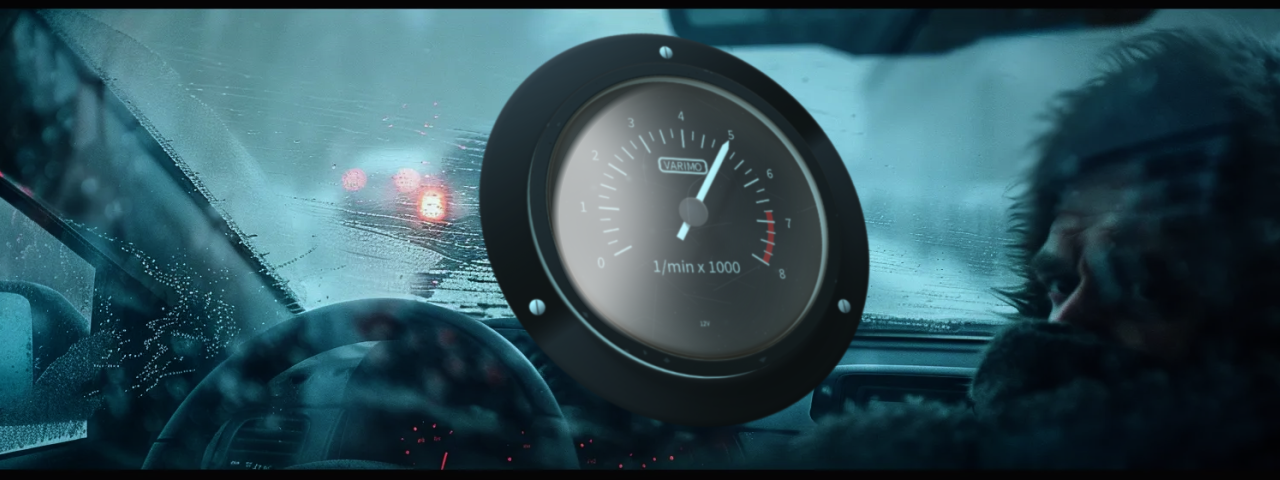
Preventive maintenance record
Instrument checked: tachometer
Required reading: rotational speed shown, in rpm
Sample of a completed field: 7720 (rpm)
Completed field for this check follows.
5000 (rpm)
